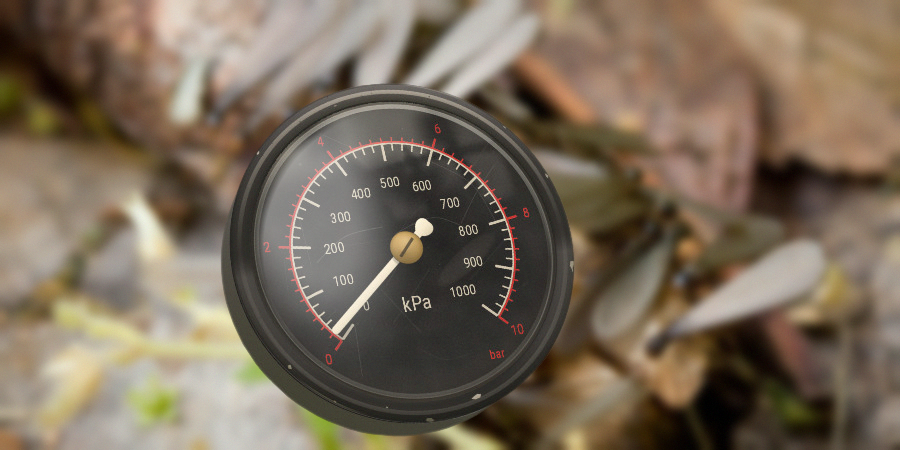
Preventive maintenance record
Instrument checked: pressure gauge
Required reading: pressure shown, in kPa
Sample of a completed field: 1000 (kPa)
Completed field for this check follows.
20 (kPa)
